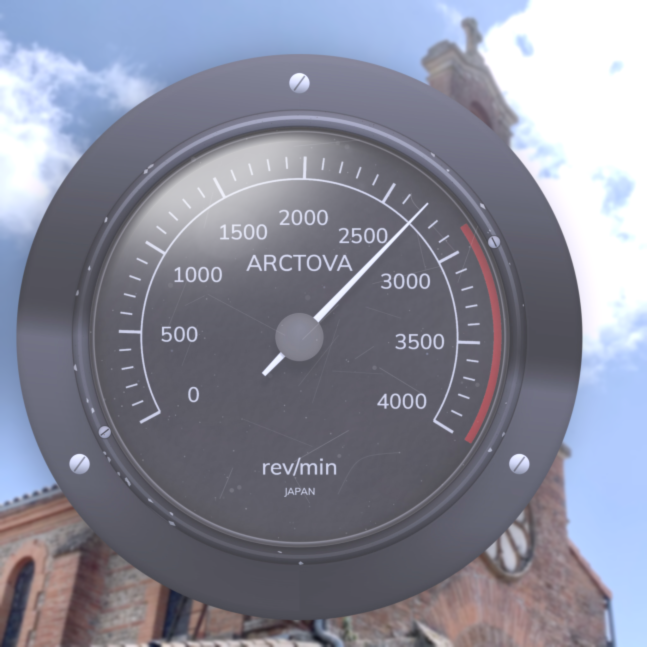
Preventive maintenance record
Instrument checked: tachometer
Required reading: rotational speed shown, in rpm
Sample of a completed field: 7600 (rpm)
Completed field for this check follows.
2700 (rpm)
